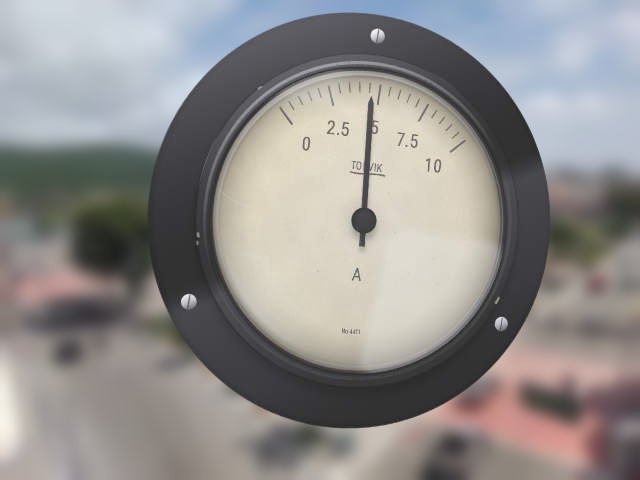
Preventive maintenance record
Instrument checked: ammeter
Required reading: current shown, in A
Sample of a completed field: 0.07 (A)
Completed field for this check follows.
4.5 (A)
